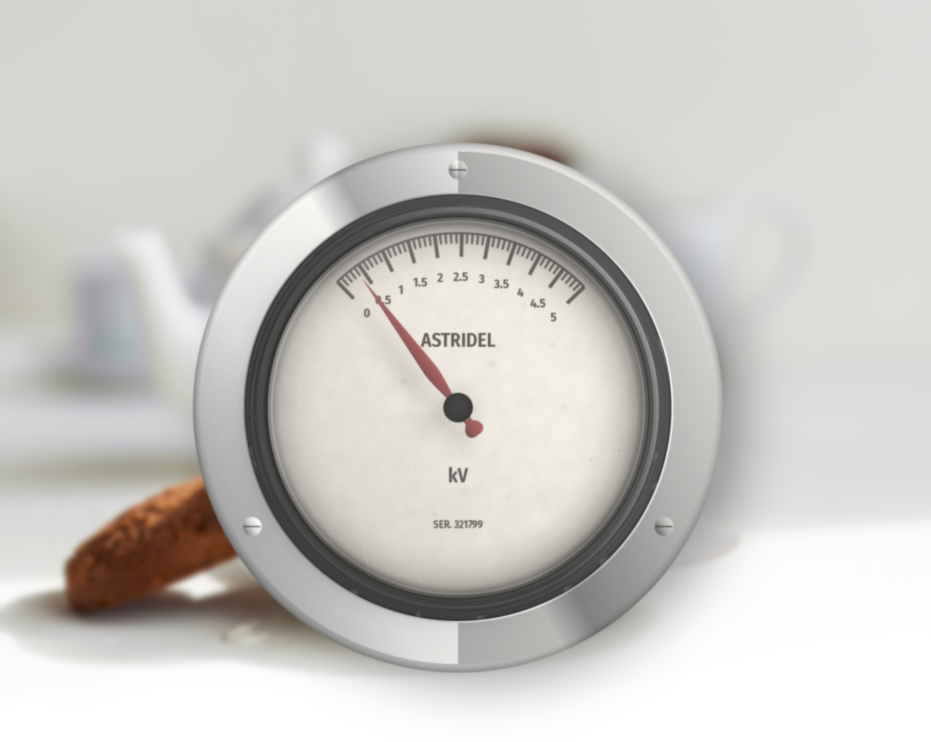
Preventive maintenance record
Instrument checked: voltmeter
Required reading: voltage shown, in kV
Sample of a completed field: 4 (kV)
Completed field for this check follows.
0.4 (kV)
